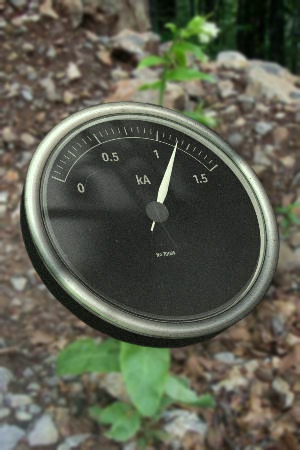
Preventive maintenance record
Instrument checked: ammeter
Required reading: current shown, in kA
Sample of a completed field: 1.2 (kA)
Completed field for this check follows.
1.15 (kA)
